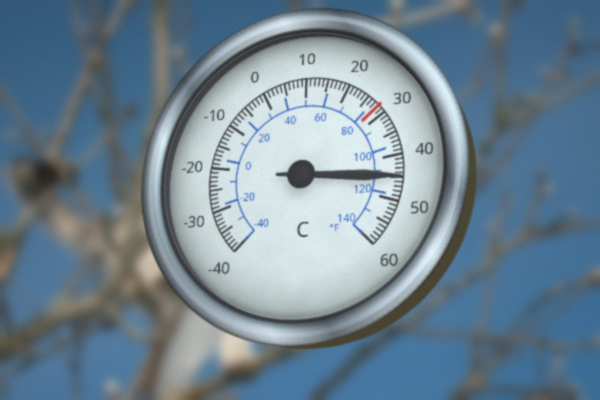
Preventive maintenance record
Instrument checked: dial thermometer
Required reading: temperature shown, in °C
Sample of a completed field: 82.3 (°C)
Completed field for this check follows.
45 (°C)
